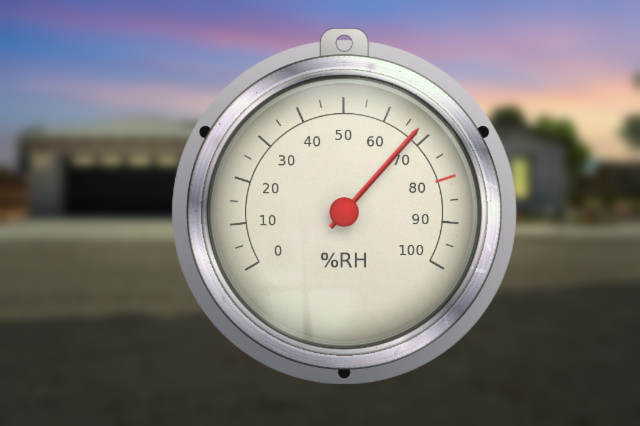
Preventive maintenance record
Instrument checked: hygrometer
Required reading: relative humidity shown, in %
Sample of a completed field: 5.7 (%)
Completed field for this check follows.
67.5 (%)
